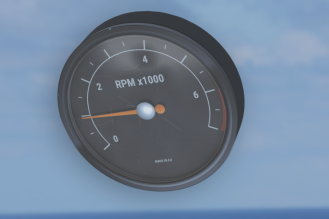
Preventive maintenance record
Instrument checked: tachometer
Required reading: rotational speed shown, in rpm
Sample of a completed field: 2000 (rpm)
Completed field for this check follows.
1000 (rpm)
